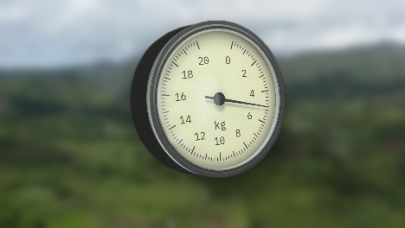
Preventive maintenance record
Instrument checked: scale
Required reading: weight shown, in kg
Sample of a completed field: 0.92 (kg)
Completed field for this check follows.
5 (kg)
